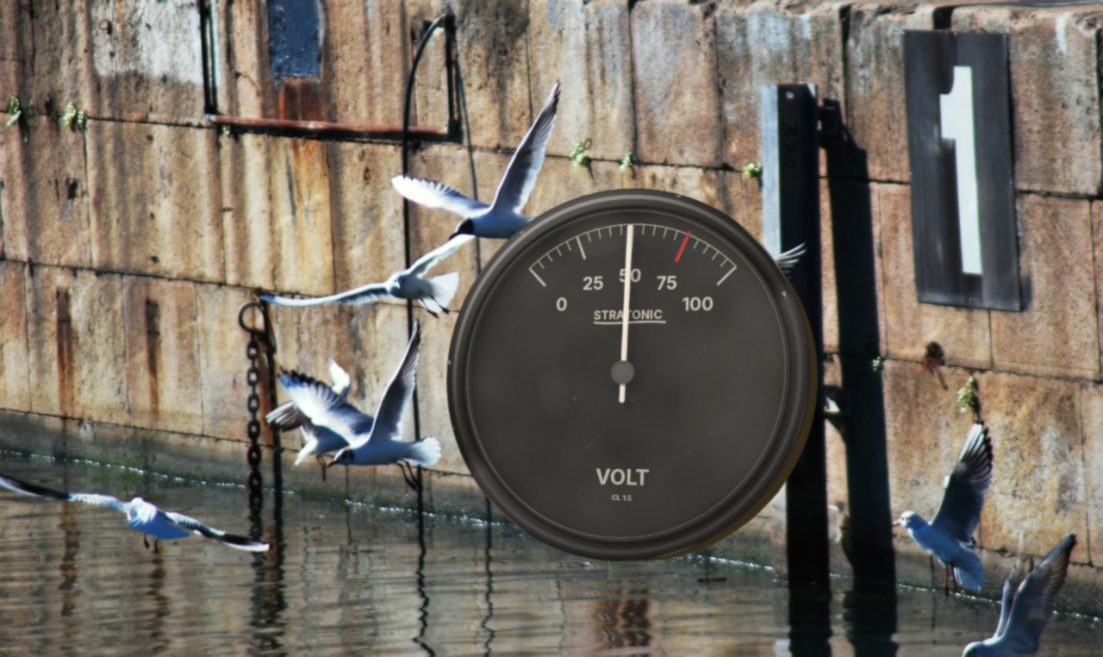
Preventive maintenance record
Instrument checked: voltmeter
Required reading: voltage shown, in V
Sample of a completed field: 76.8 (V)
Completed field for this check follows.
50 (V)
